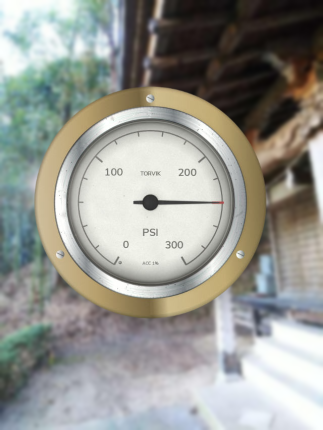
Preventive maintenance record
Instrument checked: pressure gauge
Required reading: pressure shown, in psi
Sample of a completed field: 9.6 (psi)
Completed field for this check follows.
240 (psi)
